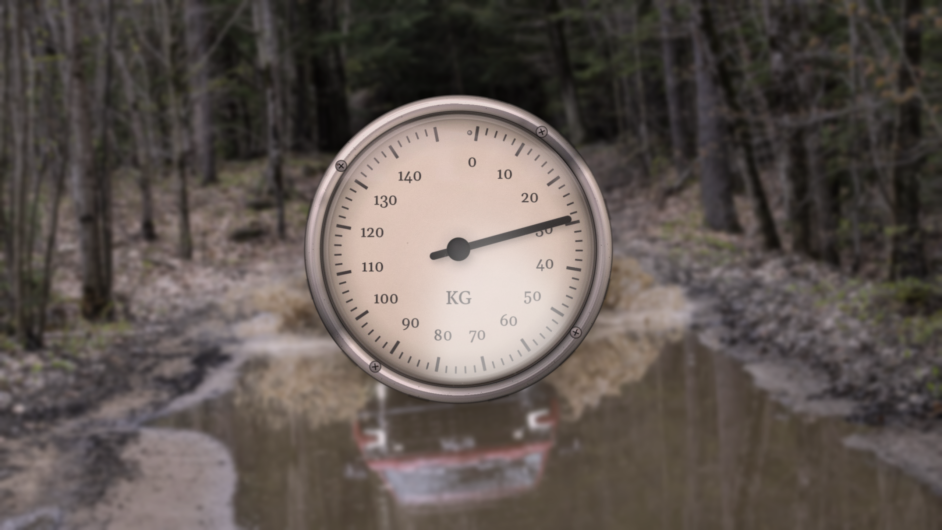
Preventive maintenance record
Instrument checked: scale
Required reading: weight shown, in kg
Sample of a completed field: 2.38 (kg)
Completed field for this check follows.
29 (kg)
